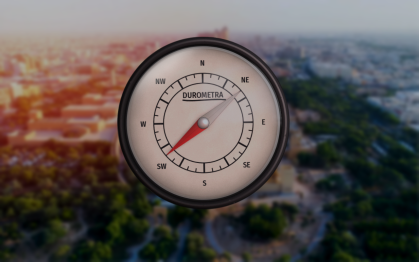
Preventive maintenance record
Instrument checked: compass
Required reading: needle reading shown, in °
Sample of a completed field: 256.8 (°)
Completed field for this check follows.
230 (°)
